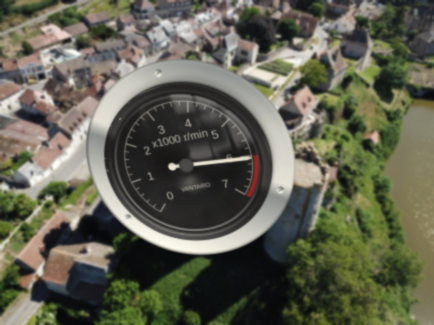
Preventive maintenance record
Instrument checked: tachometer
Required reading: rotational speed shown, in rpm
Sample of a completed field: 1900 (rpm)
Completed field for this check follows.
6000 (rpm)
